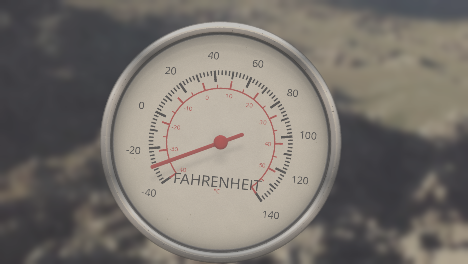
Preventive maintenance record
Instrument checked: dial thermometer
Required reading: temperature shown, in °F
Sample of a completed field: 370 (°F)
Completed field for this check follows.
-30 (°F)
